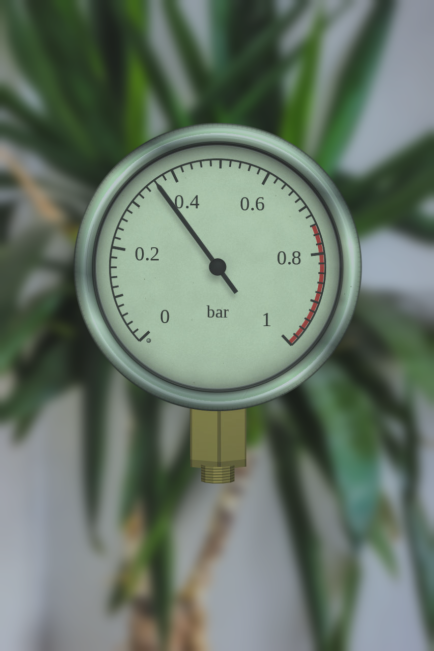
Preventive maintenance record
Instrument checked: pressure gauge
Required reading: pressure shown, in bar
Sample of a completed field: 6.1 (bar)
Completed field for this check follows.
0.36 (bar)
